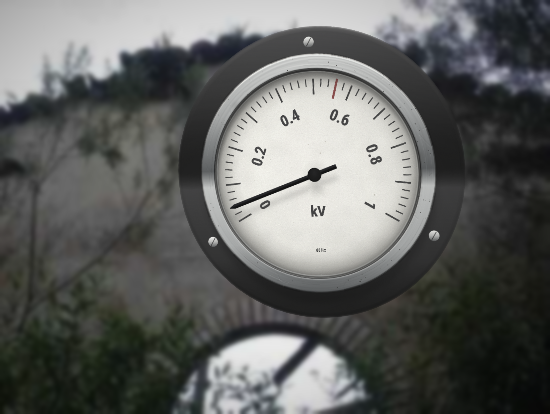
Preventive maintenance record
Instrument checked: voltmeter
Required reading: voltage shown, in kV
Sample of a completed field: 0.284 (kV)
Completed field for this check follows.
0.04 (kV)
